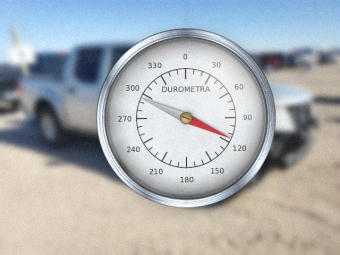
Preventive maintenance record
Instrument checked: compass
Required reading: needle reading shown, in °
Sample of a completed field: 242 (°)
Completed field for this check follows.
115 (°)
